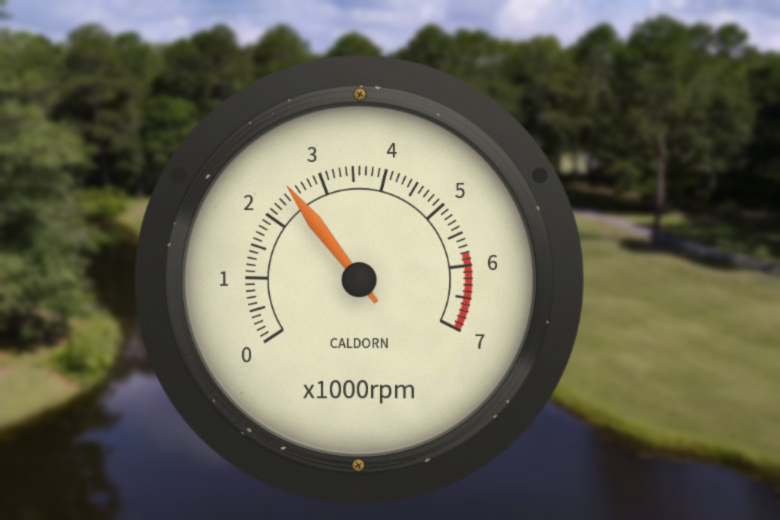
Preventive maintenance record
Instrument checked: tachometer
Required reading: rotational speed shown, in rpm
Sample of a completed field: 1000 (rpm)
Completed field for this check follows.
2500 (rpm)
